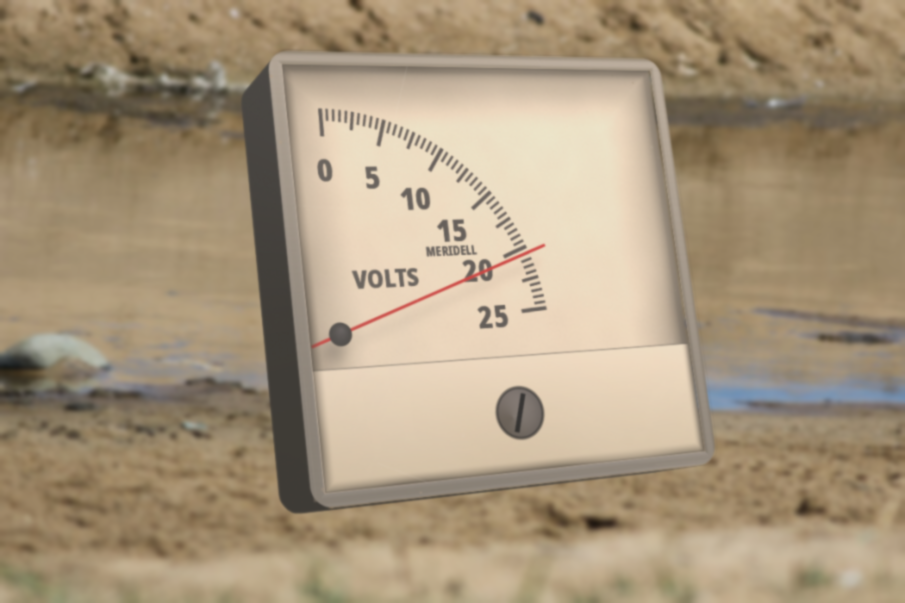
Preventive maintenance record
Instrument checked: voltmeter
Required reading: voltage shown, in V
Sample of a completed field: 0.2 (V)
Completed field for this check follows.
20.5 (V)
